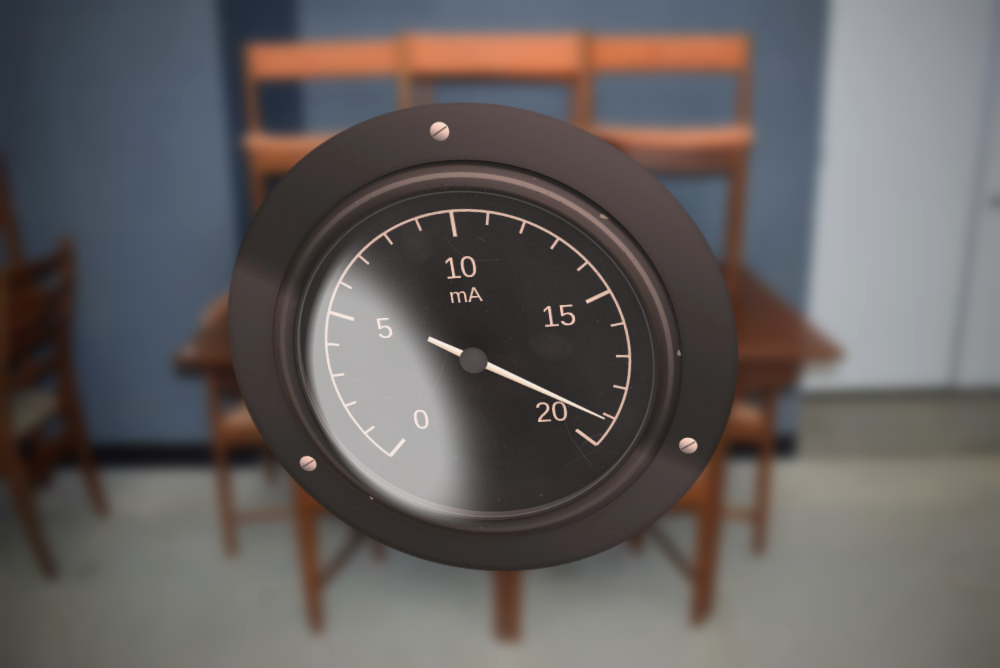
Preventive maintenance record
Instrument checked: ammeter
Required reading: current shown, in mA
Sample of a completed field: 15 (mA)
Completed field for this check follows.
19 (mA)
